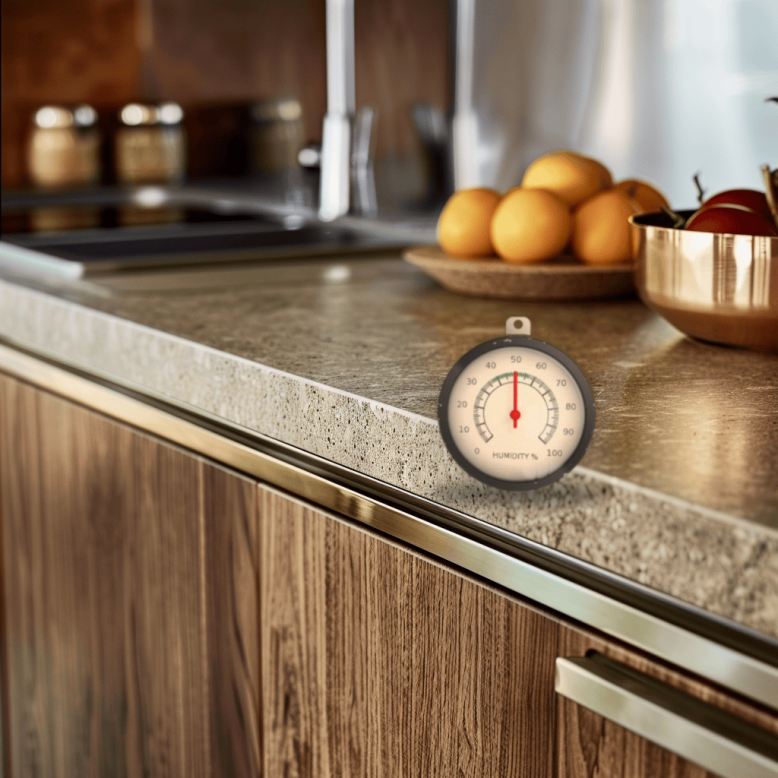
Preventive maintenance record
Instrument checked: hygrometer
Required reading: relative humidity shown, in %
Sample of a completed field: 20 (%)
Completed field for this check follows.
50 (%)
